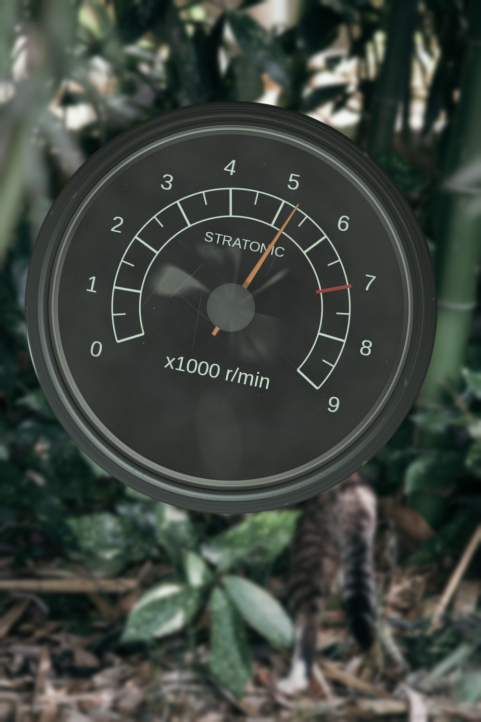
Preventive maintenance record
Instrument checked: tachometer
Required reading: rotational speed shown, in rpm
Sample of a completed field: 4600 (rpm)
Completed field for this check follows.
5250 (rpm)
